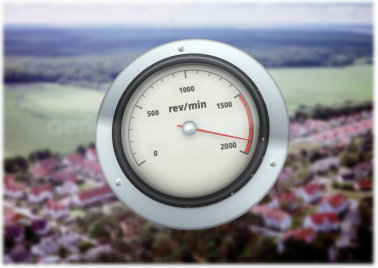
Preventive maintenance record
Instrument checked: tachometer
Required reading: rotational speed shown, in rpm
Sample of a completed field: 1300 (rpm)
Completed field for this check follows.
1900 (rpm)
